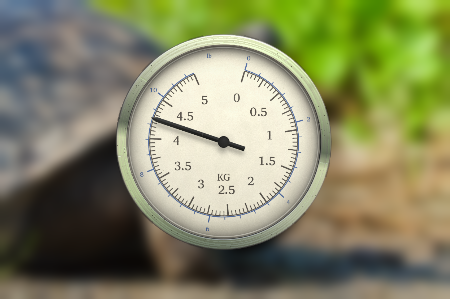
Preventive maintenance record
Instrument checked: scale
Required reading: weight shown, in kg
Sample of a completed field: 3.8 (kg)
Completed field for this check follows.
4.25 (kg)
